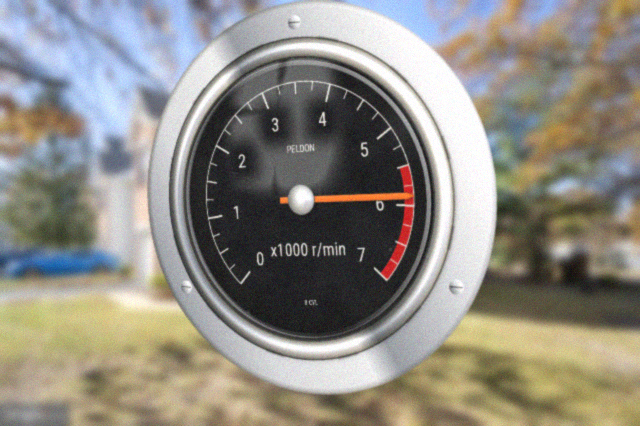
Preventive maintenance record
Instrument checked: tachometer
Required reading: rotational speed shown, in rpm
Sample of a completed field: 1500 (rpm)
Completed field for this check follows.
5875 (rpm)
